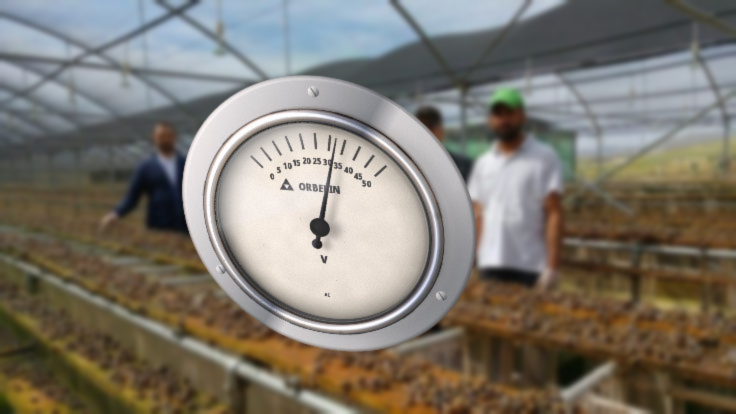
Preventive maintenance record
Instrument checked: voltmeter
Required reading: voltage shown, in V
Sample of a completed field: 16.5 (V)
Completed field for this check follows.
32.5 (V)
